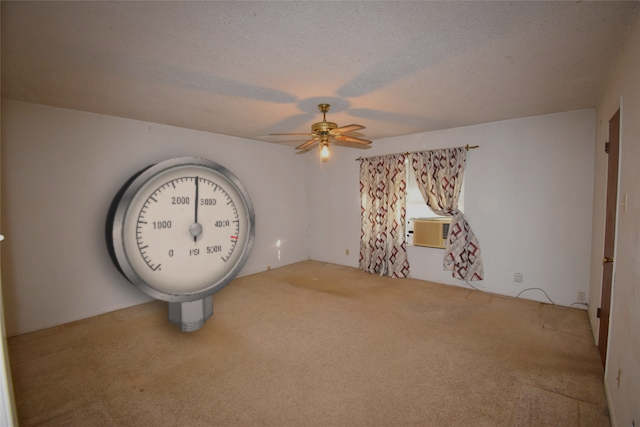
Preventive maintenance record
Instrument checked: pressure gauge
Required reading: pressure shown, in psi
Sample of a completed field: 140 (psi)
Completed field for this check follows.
2500 (psi)
